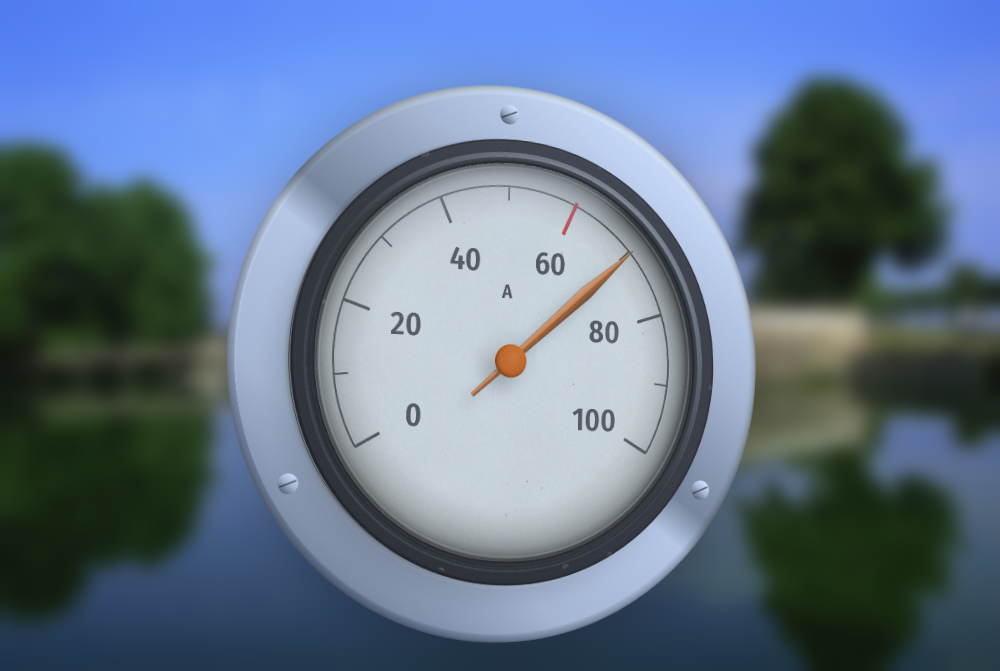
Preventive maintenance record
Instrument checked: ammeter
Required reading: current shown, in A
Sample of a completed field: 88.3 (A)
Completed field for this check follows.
70 (A)
